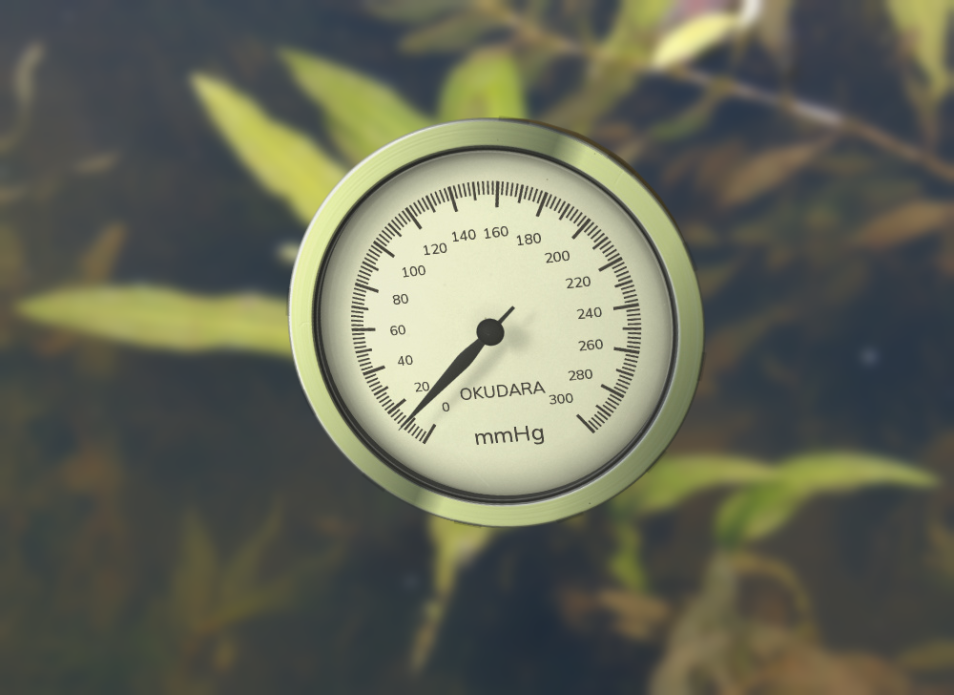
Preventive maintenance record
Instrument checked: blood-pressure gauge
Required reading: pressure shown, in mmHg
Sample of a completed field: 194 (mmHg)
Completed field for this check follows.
12 (mmHg)
